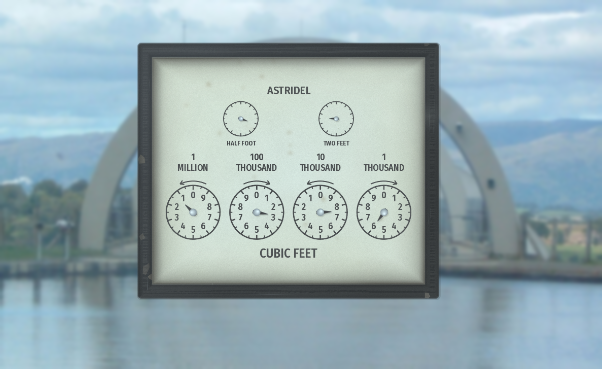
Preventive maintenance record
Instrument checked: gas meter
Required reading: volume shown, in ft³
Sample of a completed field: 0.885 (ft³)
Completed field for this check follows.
127600 (ft³)
